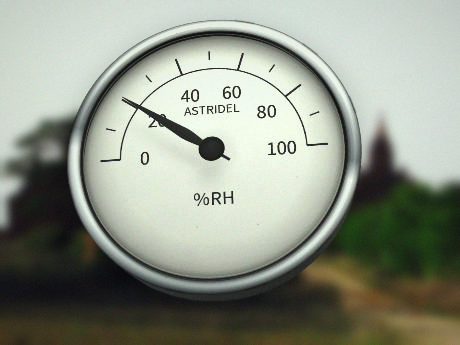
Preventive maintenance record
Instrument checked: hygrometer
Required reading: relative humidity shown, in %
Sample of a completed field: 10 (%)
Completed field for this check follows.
20 (%)
